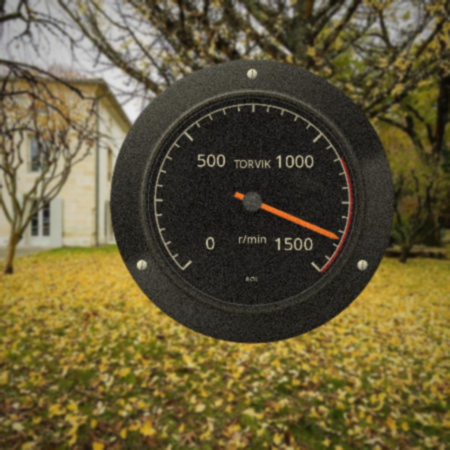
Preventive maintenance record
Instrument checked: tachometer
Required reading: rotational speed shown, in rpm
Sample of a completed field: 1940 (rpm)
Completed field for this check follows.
1375 (rpm)
